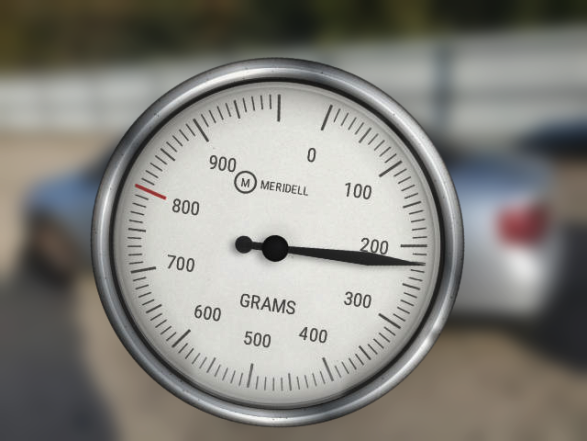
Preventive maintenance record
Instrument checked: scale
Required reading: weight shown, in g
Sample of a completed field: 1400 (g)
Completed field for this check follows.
220 (g)
